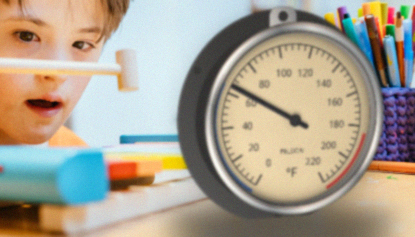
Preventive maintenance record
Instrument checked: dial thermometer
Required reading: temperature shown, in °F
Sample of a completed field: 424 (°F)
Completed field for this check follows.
64 (°F)
